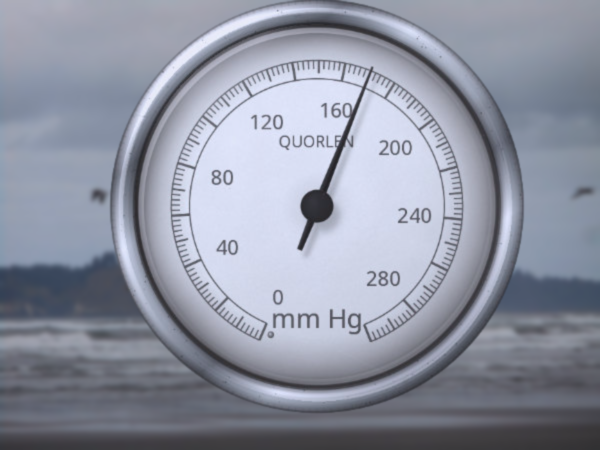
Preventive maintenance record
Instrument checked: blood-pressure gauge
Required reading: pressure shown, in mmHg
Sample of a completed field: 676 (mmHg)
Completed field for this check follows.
170 (mmHg)
